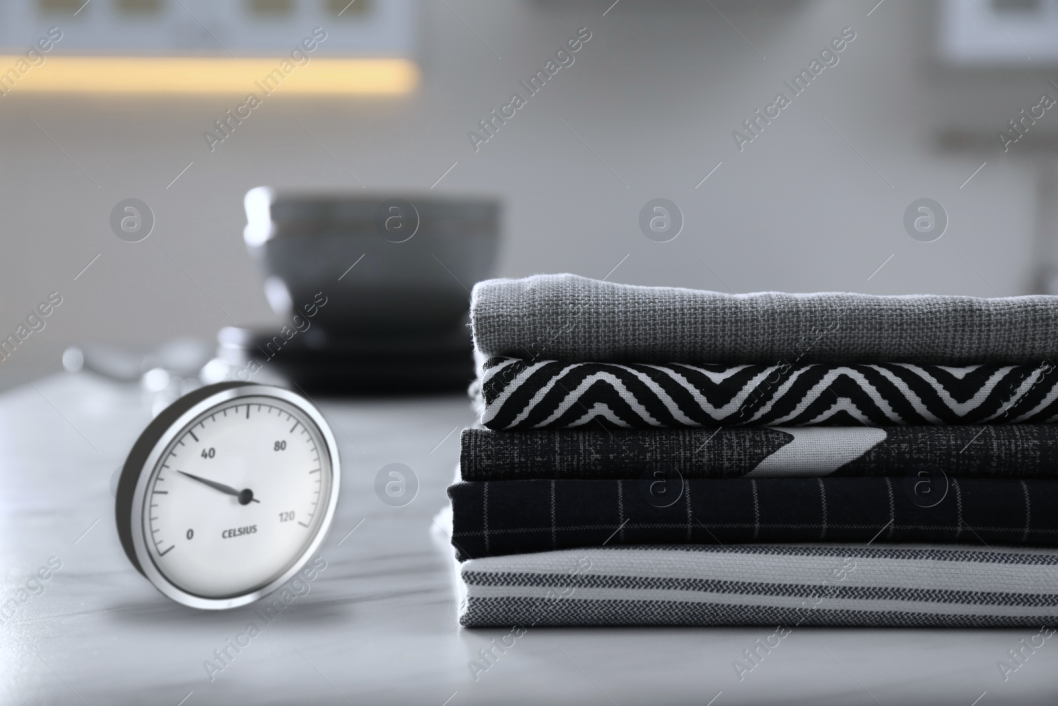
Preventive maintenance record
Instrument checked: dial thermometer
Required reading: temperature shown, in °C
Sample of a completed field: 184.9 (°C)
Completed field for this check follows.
28 (°C)
